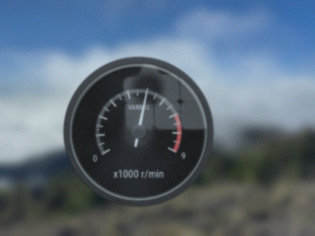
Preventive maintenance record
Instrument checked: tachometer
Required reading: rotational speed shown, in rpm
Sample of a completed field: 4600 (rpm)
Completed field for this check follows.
5000 (rpm)
